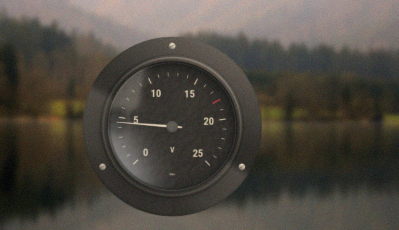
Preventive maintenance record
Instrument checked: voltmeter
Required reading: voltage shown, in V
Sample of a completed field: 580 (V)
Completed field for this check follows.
4.5 (V)
